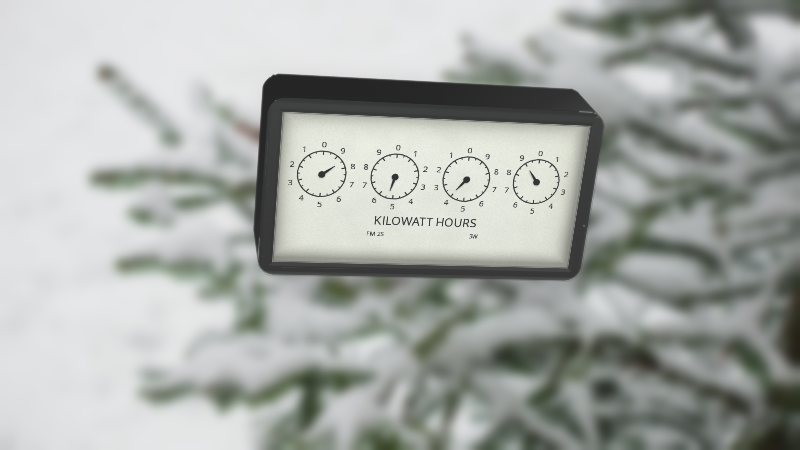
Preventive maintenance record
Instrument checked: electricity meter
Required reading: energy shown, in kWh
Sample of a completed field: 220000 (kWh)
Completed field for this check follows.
8539 (kWh)
